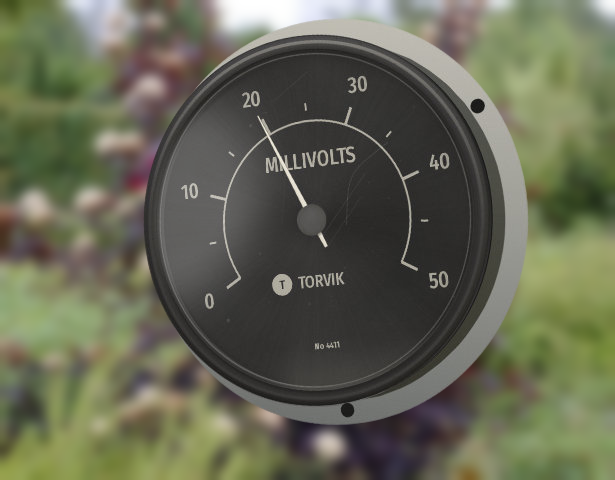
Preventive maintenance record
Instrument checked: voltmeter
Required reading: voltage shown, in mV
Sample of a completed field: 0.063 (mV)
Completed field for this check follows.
20 (mV)
